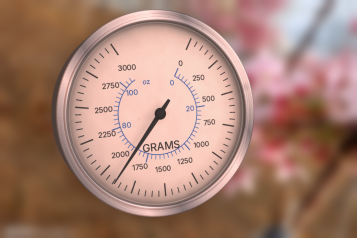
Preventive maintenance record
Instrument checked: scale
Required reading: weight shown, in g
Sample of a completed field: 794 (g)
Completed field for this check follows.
1900 (g)
